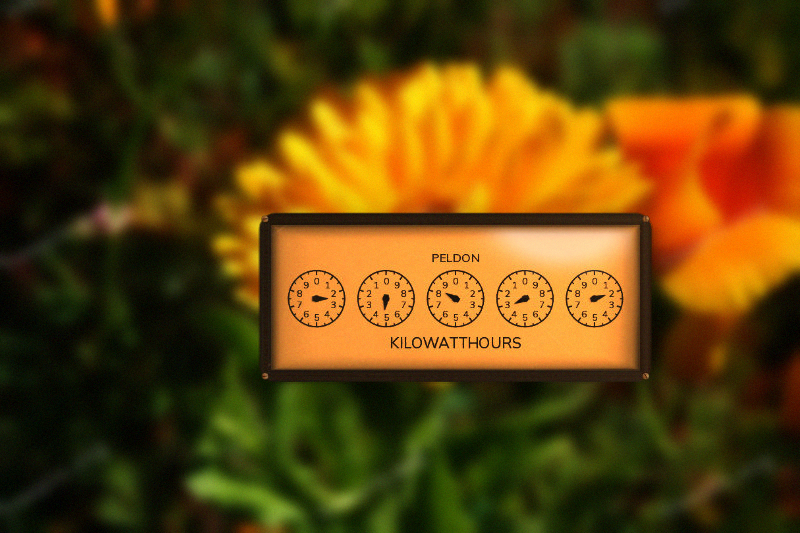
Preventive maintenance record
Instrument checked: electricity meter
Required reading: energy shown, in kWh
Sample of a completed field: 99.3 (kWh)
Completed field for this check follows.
24832 (kWh)
